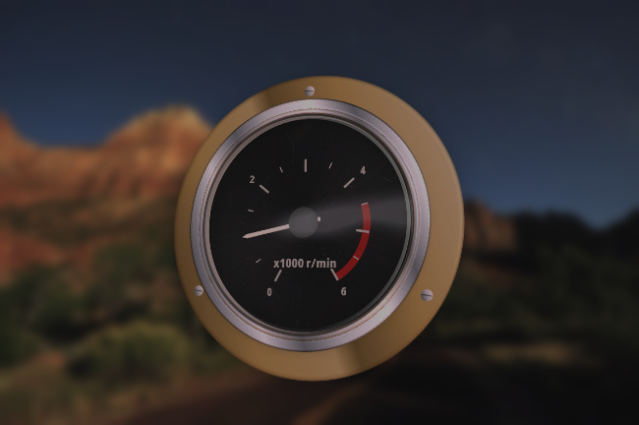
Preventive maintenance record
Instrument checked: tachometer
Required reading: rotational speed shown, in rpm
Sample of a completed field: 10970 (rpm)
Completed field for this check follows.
1000 (rpm)
